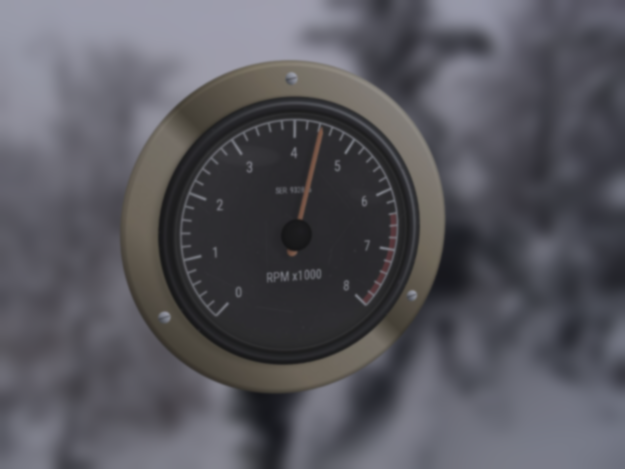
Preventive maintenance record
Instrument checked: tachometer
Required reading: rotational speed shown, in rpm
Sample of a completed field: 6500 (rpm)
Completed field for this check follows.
4400 (rpm)
